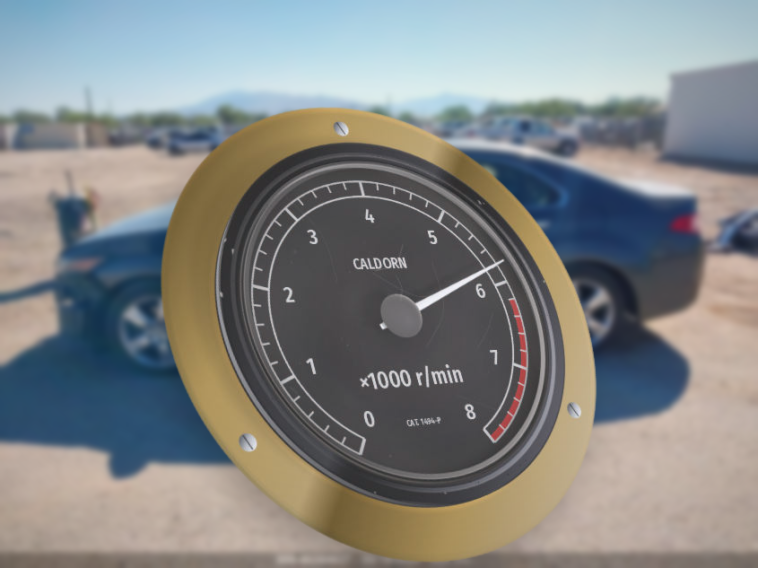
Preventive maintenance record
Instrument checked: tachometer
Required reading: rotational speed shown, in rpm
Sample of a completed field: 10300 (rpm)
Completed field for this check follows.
5800 (rpm)
